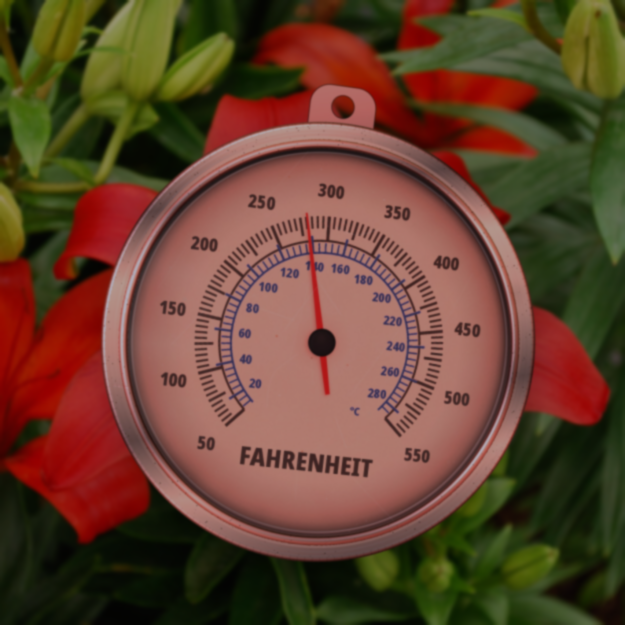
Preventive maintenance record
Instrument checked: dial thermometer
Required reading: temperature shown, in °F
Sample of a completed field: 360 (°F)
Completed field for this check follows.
280 (°F)
